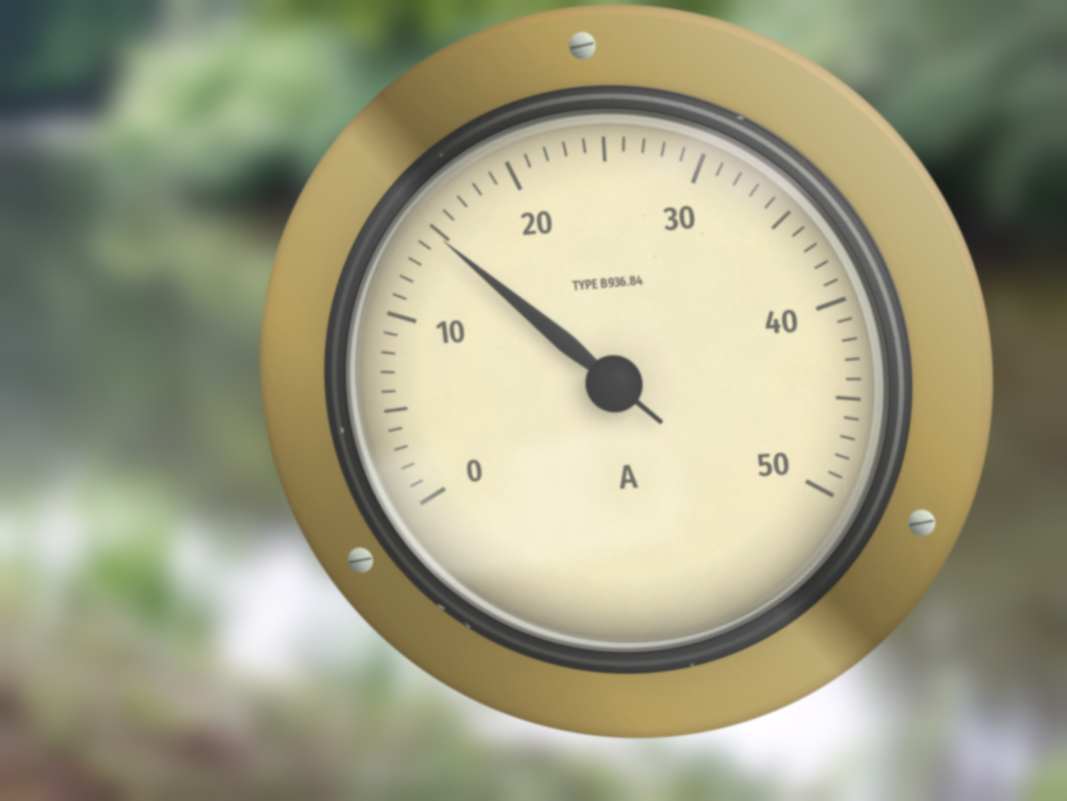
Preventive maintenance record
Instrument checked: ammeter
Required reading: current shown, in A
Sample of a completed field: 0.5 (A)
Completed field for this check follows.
15 (A)
